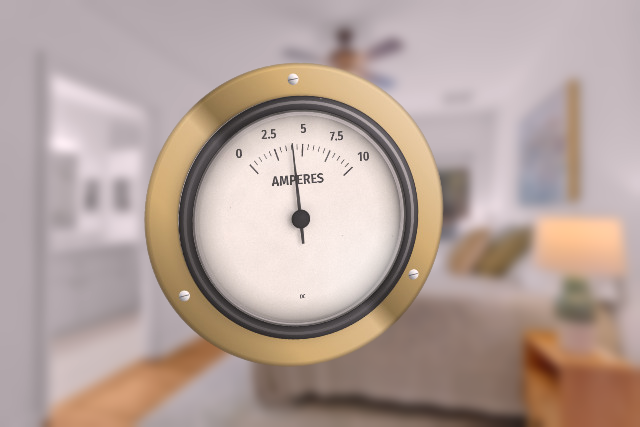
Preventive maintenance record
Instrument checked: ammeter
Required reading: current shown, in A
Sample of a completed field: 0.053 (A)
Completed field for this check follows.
4 (A)
